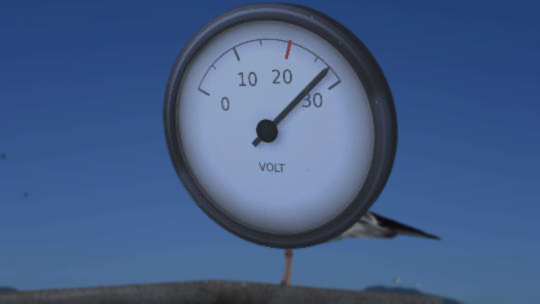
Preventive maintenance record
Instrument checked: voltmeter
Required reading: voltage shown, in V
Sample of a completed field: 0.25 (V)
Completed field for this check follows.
27.5 (V)
